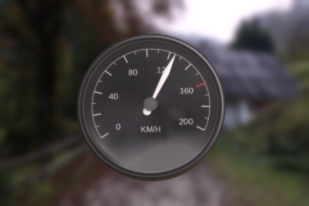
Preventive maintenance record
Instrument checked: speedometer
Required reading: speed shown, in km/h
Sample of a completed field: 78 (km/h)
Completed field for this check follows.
125 (km/h)
